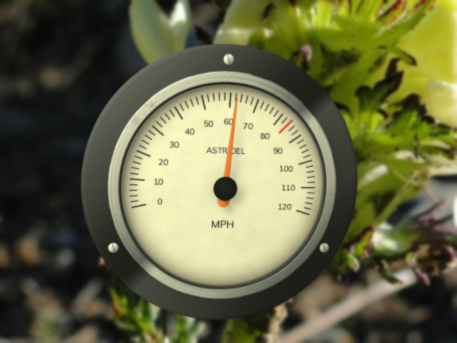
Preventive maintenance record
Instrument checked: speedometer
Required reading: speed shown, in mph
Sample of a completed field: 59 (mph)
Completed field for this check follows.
62 (mph)
